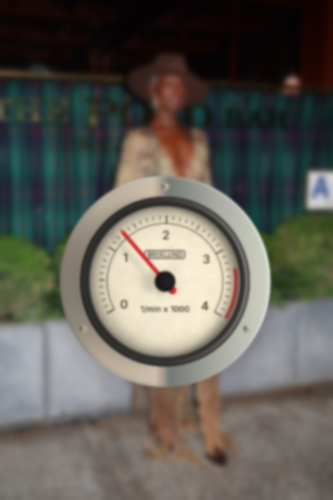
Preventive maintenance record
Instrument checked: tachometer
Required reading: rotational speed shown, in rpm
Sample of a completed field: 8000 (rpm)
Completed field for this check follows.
1300 (rpm)
